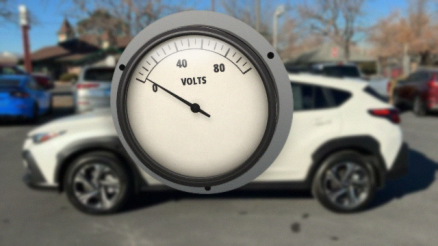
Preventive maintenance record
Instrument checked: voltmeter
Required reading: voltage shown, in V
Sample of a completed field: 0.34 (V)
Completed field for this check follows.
5 (V)
